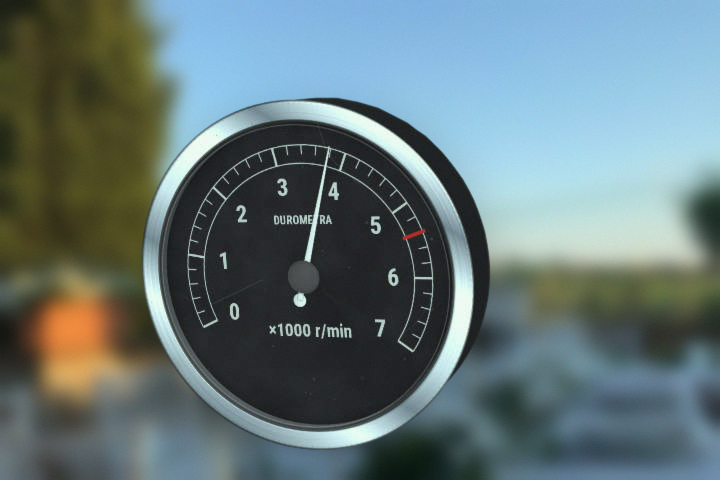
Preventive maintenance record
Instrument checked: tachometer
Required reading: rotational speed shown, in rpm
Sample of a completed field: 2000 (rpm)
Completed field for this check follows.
3800 (rpm)
